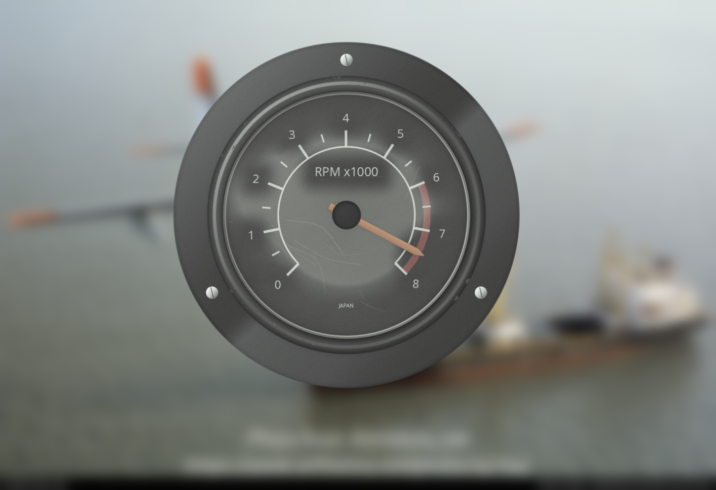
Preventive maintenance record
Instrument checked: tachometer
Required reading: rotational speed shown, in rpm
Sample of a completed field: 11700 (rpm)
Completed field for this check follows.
7500 (rpm)
